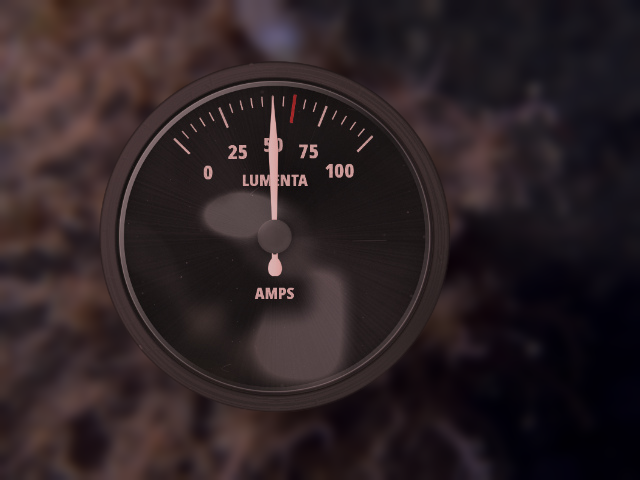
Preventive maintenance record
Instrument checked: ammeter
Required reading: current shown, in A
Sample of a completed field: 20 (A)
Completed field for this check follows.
50 (A)
